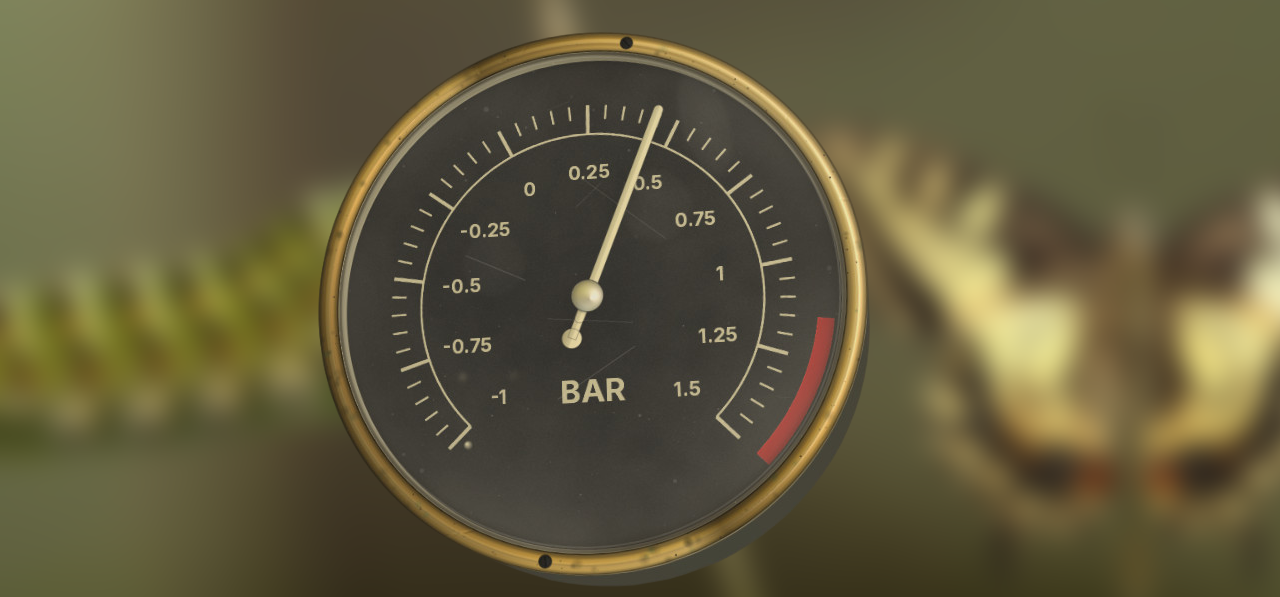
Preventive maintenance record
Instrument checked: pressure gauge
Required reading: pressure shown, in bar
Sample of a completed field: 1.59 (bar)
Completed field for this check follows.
0.45 (bar)
